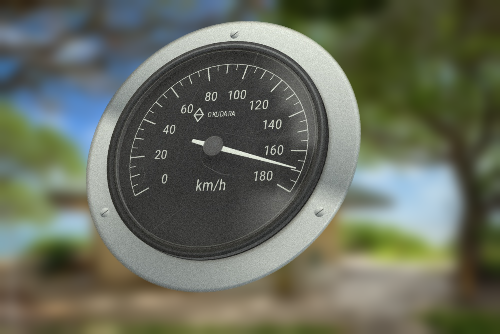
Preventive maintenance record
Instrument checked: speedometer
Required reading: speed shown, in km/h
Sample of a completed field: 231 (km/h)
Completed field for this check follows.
170 (km/h)
